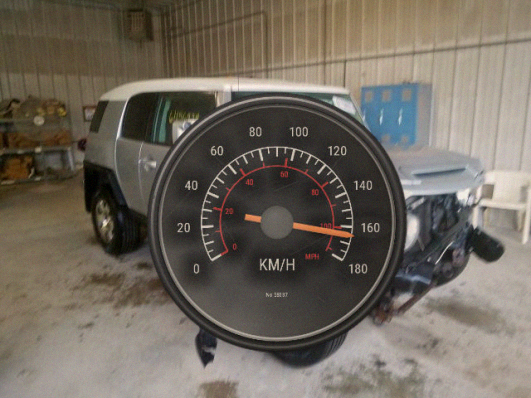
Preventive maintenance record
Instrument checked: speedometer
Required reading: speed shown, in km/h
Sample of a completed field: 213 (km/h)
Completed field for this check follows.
165 (km/h)
